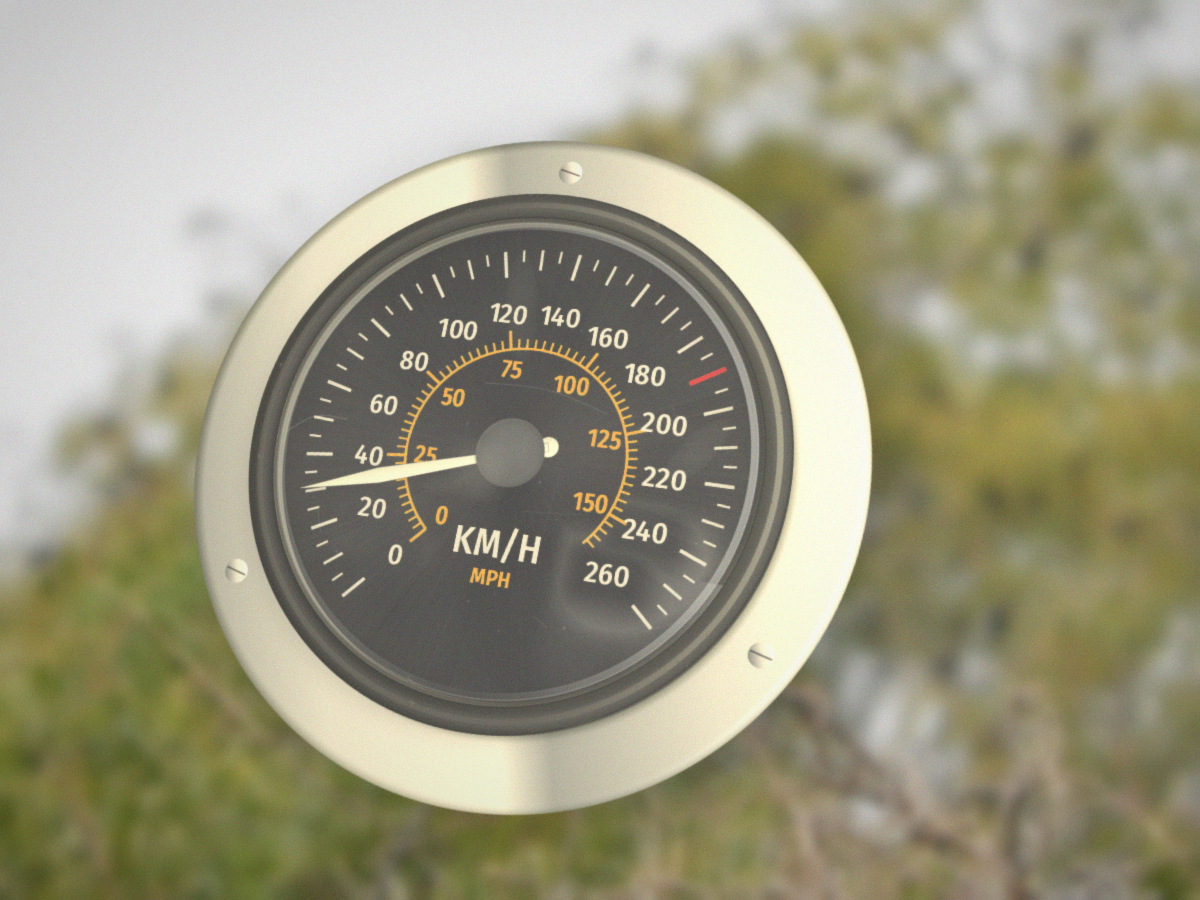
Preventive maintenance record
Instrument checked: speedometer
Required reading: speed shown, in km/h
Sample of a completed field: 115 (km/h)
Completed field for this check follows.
30 (km/h)
